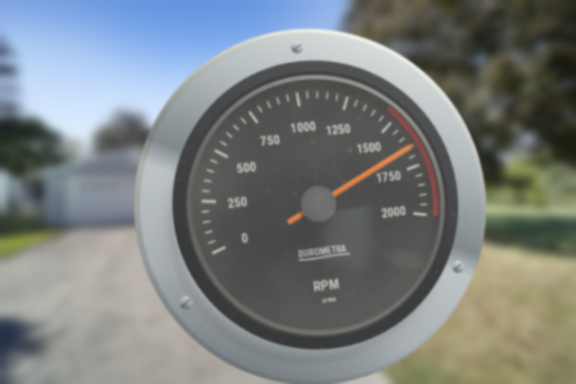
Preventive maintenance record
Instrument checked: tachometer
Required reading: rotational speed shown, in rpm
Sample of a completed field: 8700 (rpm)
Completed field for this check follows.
1650 (rpm)
